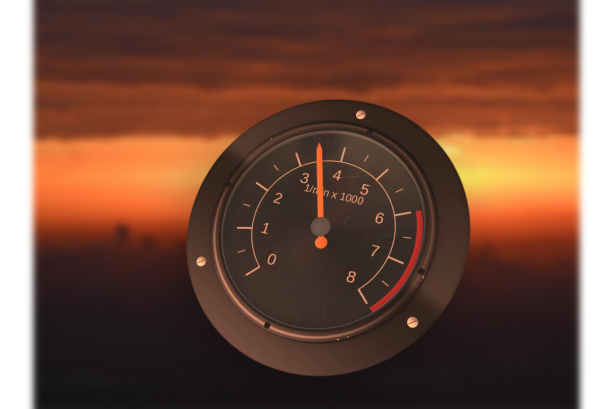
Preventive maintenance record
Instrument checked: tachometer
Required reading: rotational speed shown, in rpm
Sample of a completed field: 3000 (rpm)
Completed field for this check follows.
3500 (rpm)
